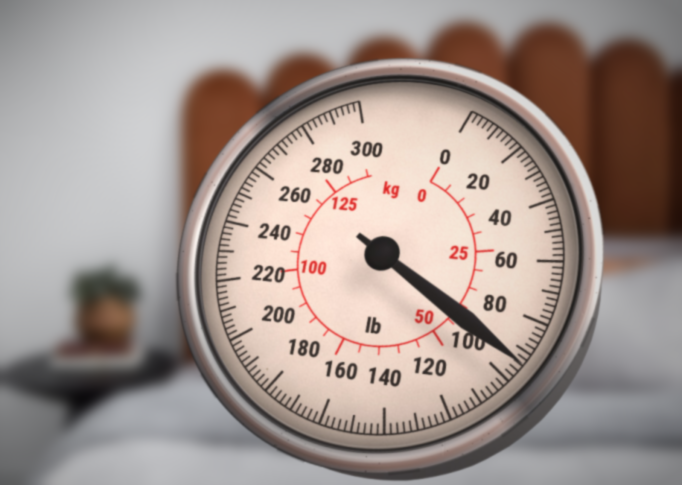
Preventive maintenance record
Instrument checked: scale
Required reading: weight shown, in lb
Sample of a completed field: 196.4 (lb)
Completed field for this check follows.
94 (lb)
